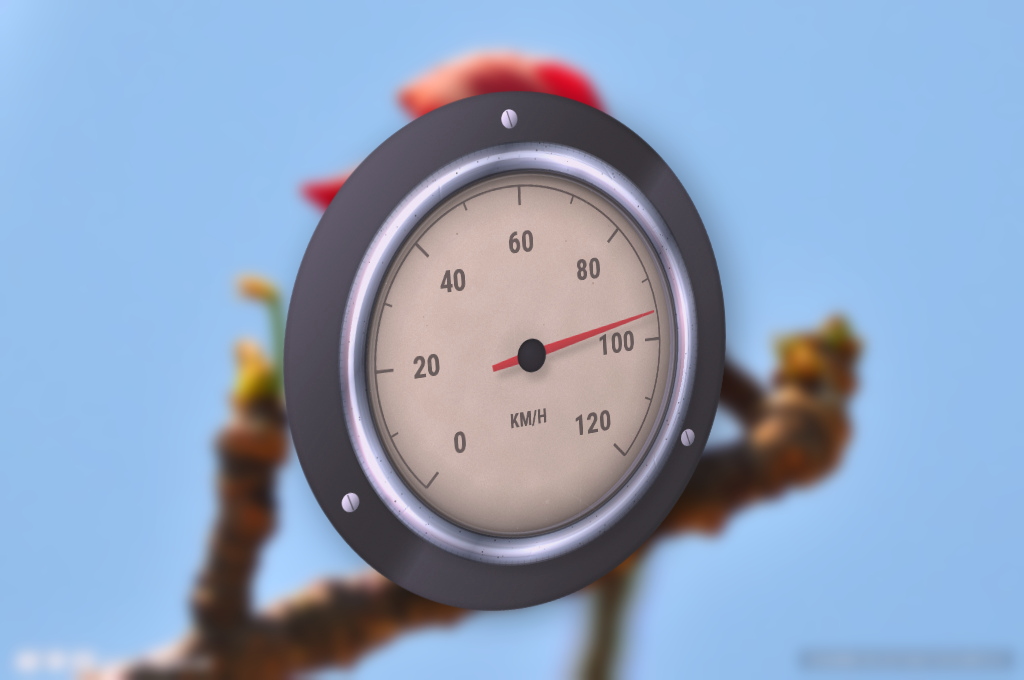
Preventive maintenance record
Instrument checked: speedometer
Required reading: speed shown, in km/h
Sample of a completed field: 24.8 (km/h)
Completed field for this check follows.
95 (km/h)
